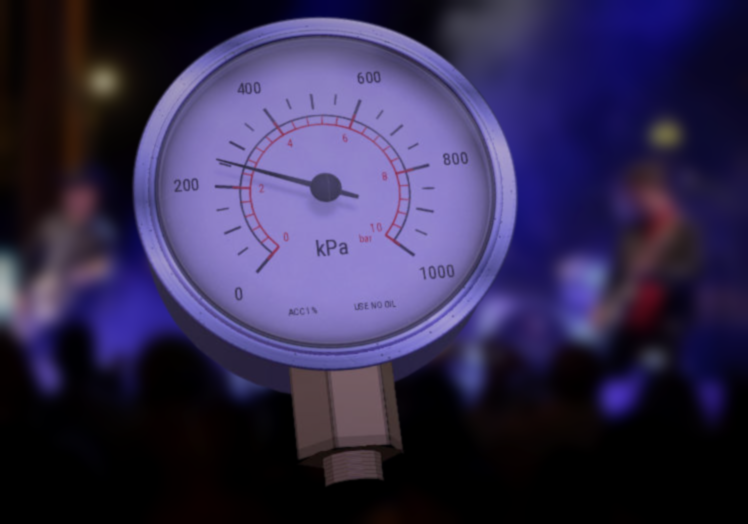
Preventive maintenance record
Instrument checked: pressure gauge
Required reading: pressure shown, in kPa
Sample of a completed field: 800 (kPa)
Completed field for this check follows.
250 (kPa)
